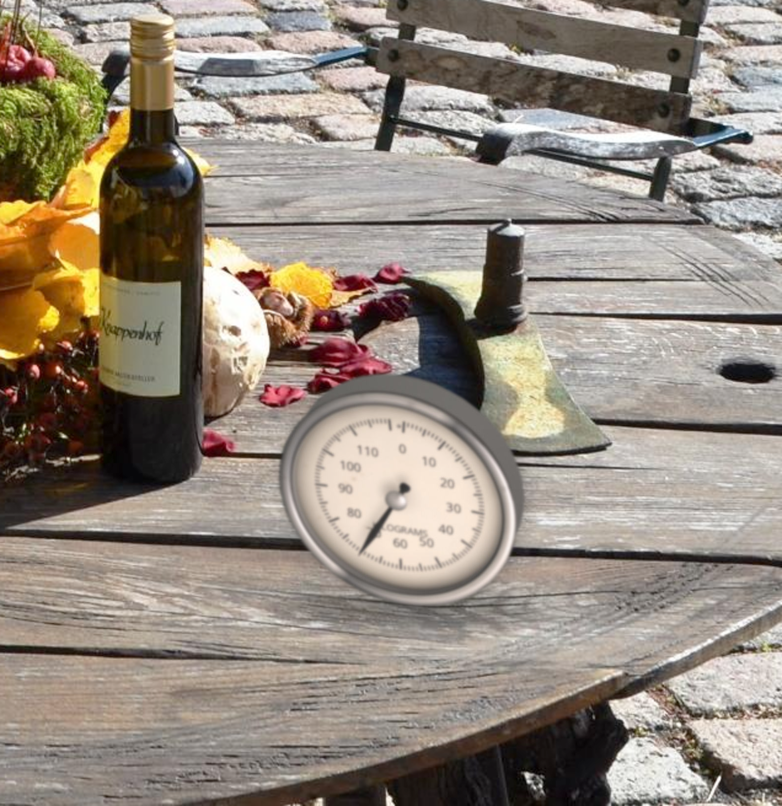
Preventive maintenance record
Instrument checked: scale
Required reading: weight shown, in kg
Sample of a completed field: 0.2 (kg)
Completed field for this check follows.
70 (kg)
